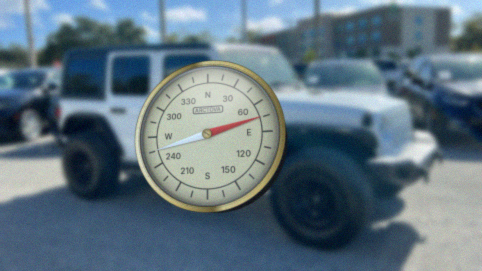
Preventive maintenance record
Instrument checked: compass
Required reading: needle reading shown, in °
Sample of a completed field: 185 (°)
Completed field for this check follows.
75 (°)
